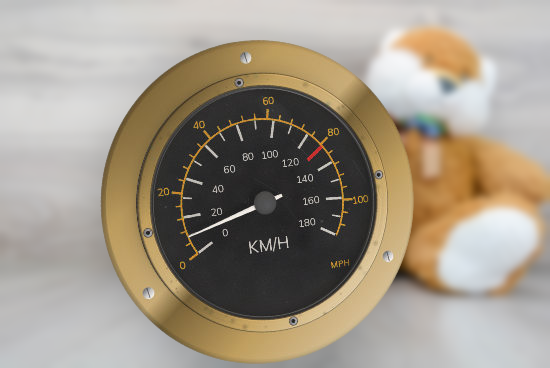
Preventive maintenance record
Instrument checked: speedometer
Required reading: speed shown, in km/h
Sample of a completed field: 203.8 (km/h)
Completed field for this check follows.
10 (km/h)
